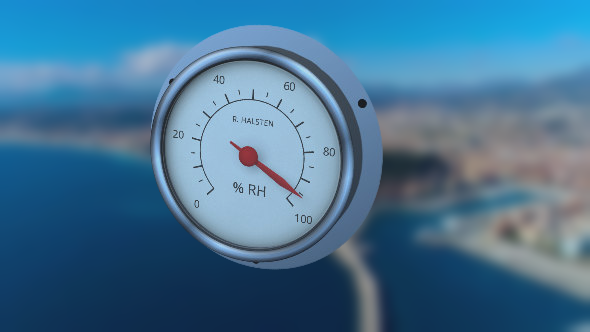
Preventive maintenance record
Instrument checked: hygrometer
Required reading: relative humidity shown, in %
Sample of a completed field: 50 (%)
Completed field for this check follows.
95 (%)
